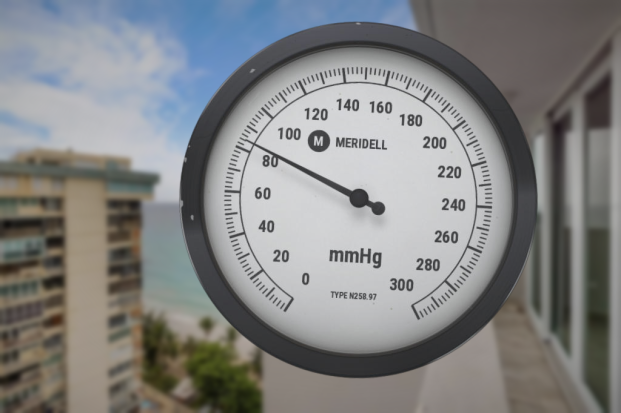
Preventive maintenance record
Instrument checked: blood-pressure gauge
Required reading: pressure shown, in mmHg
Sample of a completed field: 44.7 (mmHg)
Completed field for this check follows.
84 (mmHg)
